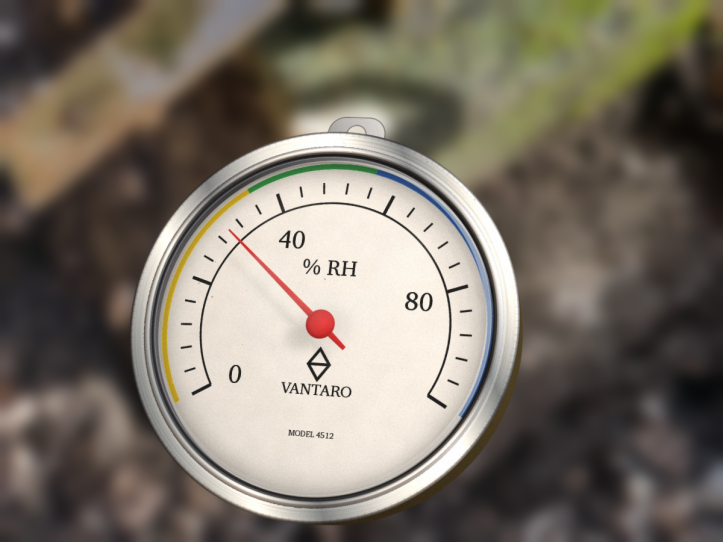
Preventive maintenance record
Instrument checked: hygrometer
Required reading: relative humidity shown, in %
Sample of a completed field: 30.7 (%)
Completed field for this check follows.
30 (%)
